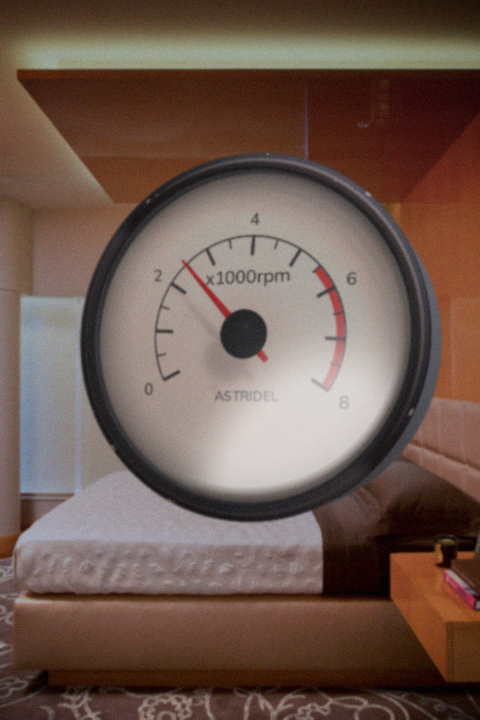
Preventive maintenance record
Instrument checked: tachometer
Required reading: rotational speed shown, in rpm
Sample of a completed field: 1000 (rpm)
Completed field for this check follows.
2500 (rpm)
